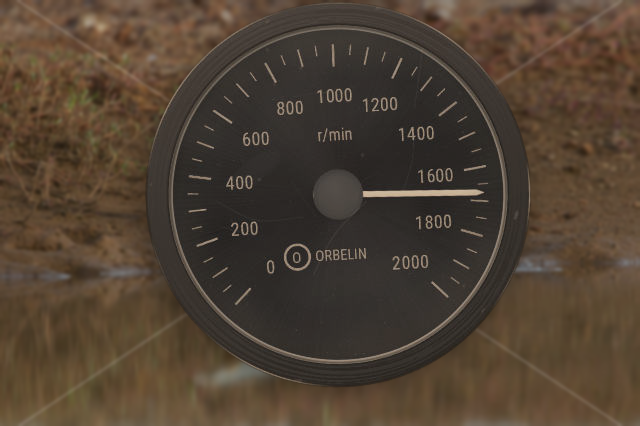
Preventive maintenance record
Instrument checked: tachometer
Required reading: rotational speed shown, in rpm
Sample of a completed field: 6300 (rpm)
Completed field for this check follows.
1675 (rpm)
